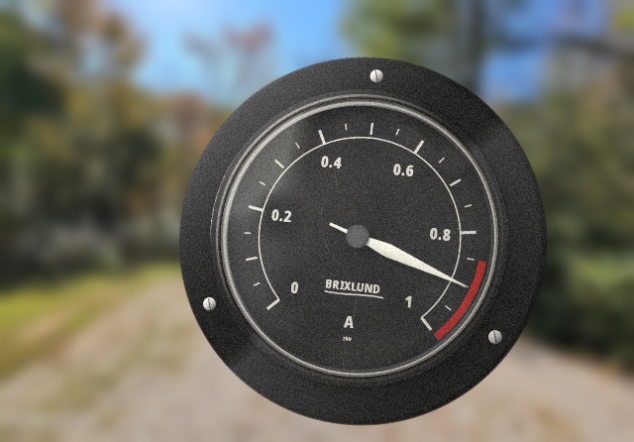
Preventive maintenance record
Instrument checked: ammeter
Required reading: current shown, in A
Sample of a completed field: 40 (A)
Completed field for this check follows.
0.9 (A)
